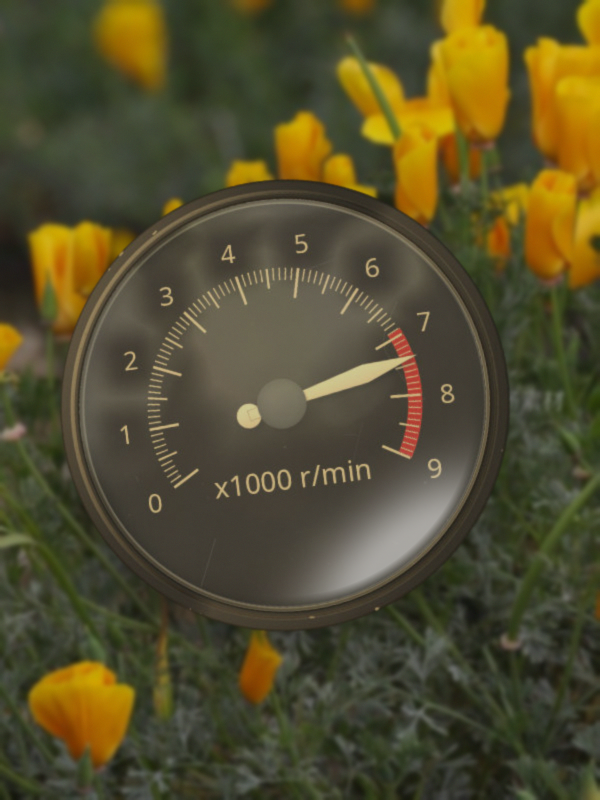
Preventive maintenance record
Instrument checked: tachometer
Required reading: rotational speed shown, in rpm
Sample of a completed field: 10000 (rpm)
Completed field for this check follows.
7400 (rpm)
